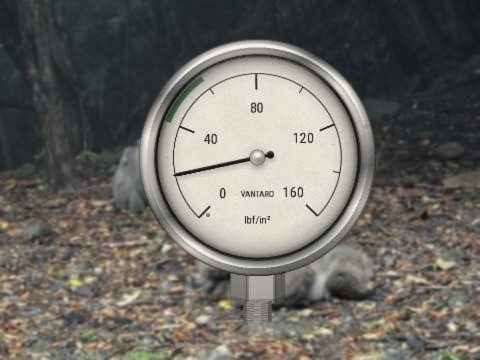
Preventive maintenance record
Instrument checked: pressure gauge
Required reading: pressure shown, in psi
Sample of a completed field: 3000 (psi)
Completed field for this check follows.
20 (psi)
